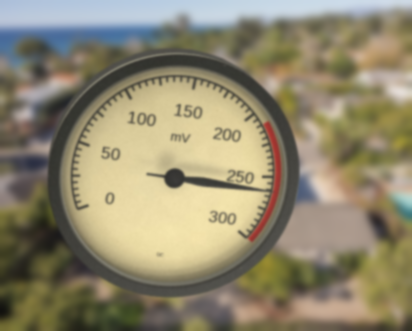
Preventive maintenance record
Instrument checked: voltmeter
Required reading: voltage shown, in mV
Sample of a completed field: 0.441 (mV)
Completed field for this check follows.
260 (mV)
